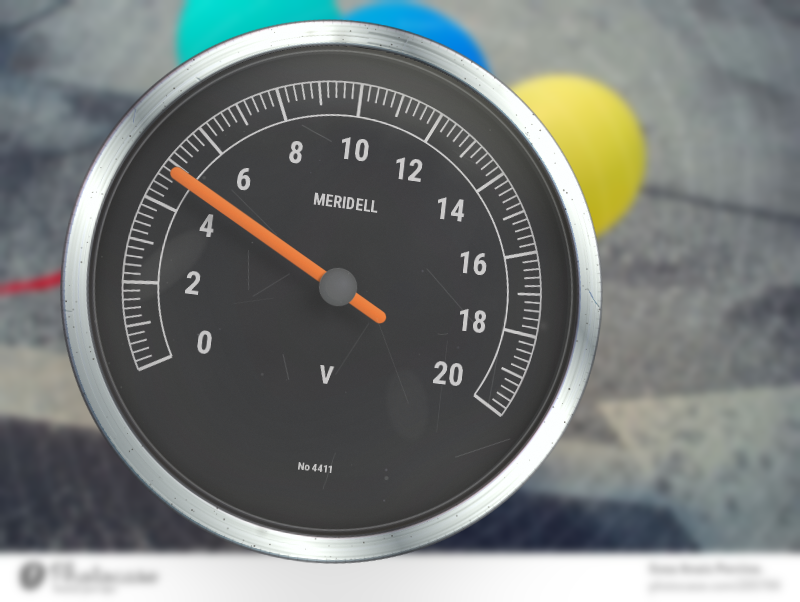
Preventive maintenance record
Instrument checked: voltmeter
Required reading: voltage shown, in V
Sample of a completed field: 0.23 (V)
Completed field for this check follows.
4.8 (V)
